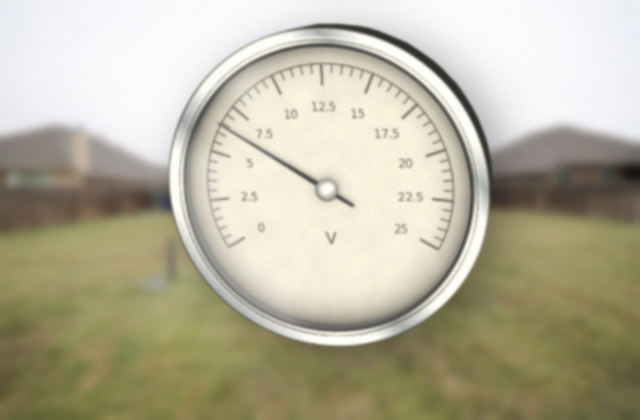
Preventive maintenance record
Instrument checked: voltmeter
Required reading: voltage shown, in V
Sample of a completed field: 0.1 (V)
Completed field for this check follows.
6.5 (V)
